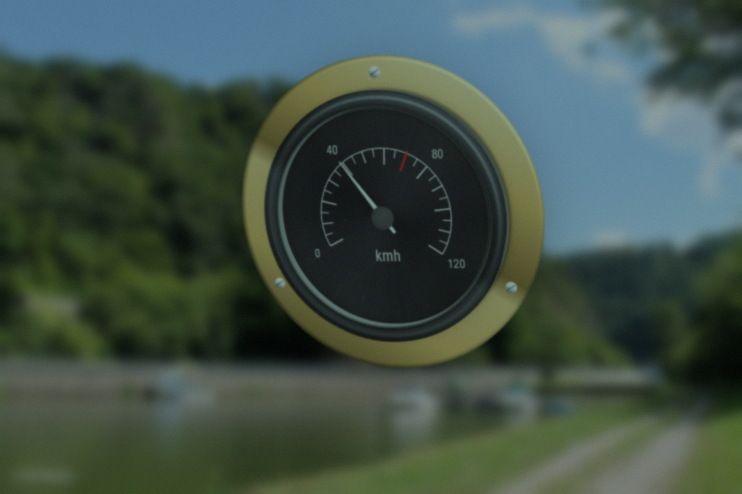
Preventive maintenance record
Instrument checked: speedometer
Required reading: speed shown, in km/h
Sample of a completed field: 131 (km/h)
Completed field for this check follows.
40 (km/h)
